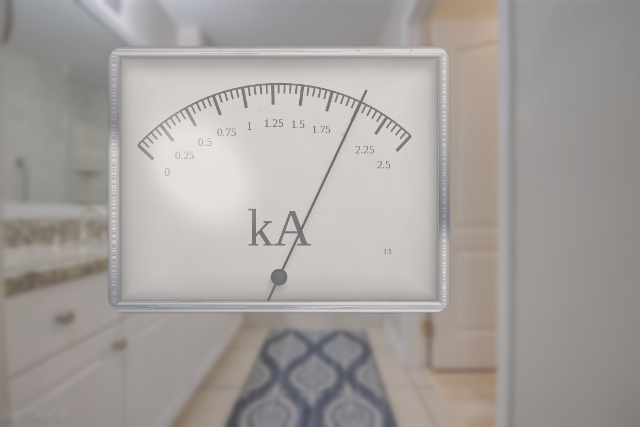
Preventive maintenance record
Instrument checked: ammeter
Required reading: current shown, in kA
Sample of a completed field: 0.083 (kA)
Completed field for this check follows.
2 (kA)
